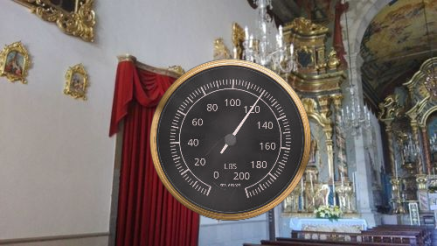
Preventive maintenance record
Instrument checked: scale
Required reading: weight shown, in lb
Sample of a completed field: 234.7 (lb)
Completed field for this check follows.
120 (lb)
